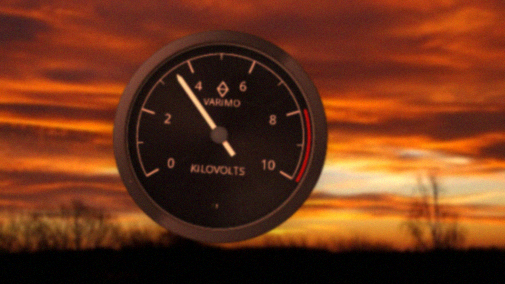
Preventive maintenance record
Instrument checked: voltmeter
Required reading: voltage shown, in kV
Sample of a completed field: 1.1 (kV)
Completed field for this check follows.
3.5 (kV)
